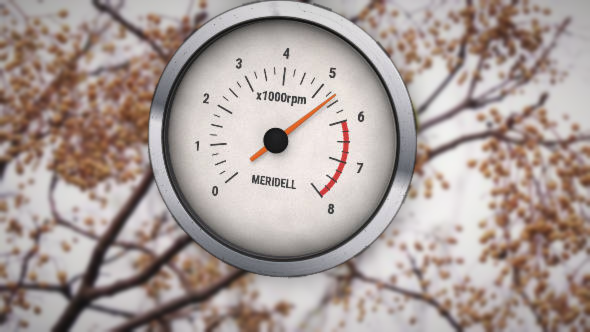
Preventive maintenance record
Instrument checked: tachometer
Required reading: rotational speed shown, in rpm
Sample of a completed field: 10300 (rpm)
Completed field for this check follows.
5375 (rpm)
